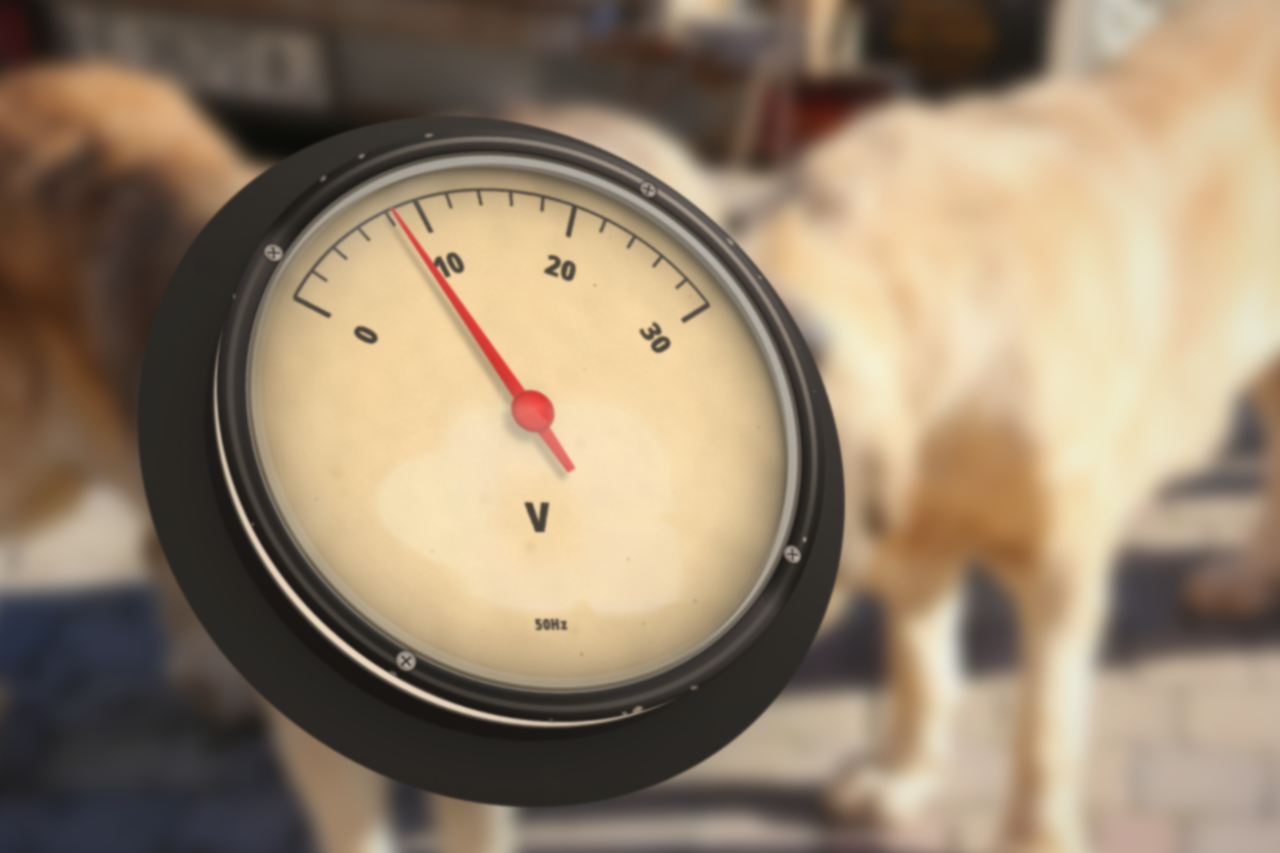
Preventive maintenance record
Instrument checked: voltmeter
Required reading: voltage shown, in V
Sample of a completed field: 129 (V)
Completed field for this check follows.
8 (V)
